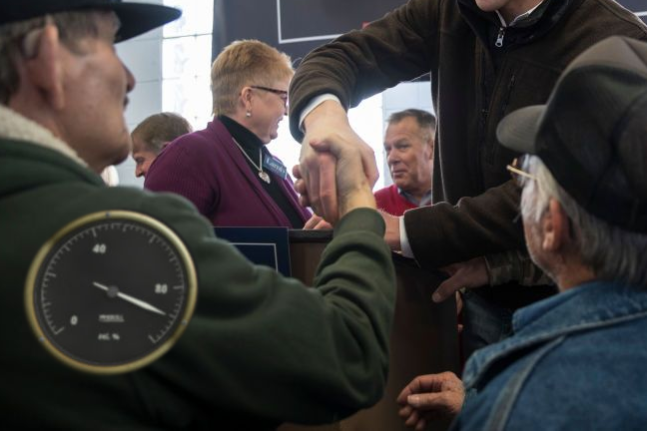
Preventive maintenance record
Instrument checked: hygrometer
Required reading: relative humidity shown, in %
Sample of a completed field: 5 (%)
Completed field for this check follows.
90 (%)
